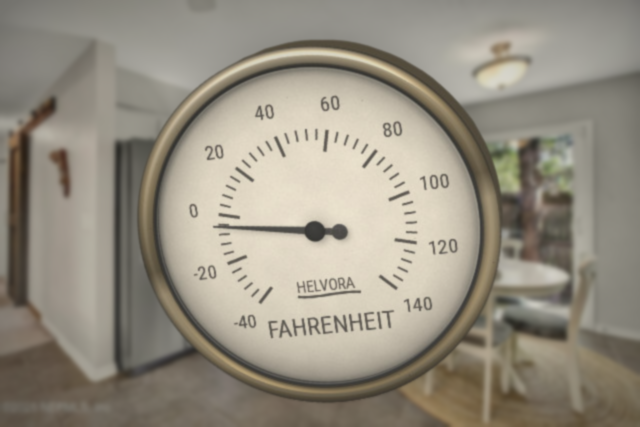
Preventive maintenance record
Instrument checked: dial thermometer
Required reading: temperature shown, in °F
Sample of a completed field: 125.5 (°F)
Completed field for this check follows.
-4 (°F)
